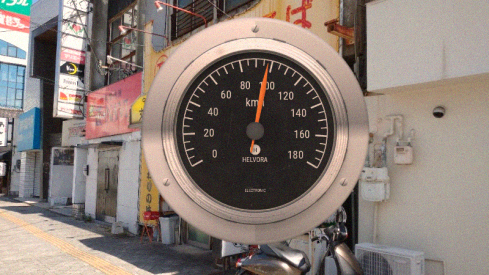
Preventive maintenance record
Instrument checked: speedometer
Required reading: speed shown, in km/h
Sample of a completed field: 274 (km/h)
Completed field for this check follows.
97.5 (km/h)
